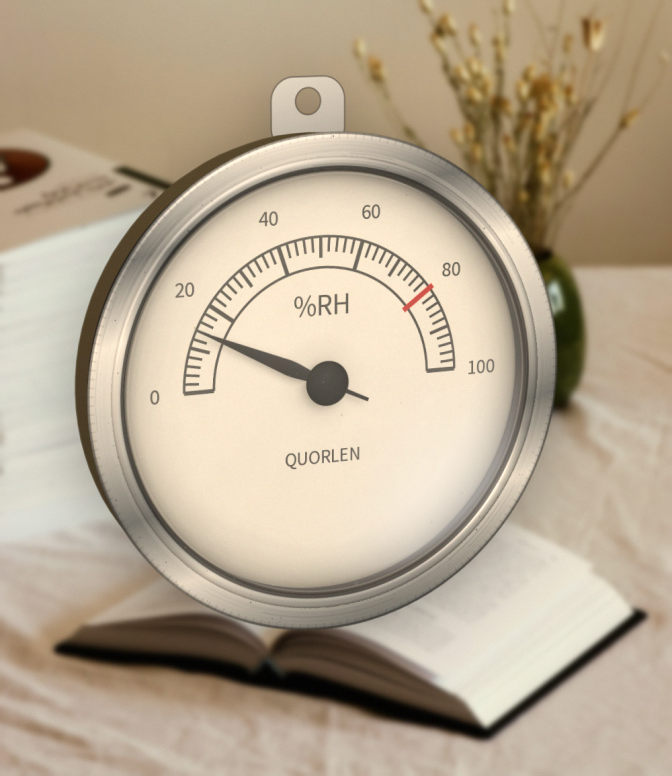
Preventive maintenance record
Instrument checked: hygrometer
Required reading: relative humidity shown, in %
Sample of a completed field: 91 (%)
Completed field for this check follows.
14 (%)
